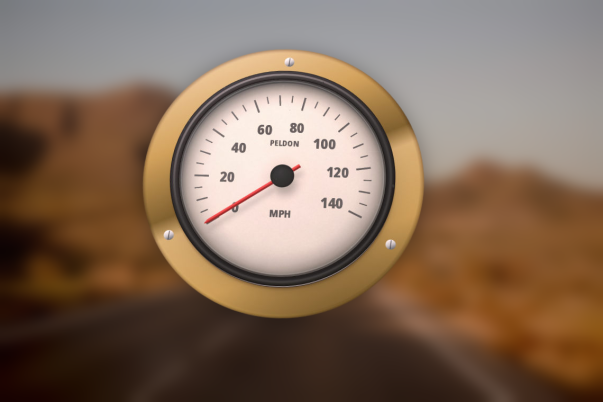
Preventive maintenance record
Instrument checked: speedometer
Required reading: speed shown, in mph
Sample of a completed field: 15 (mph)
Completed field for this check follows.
0 (mph)
